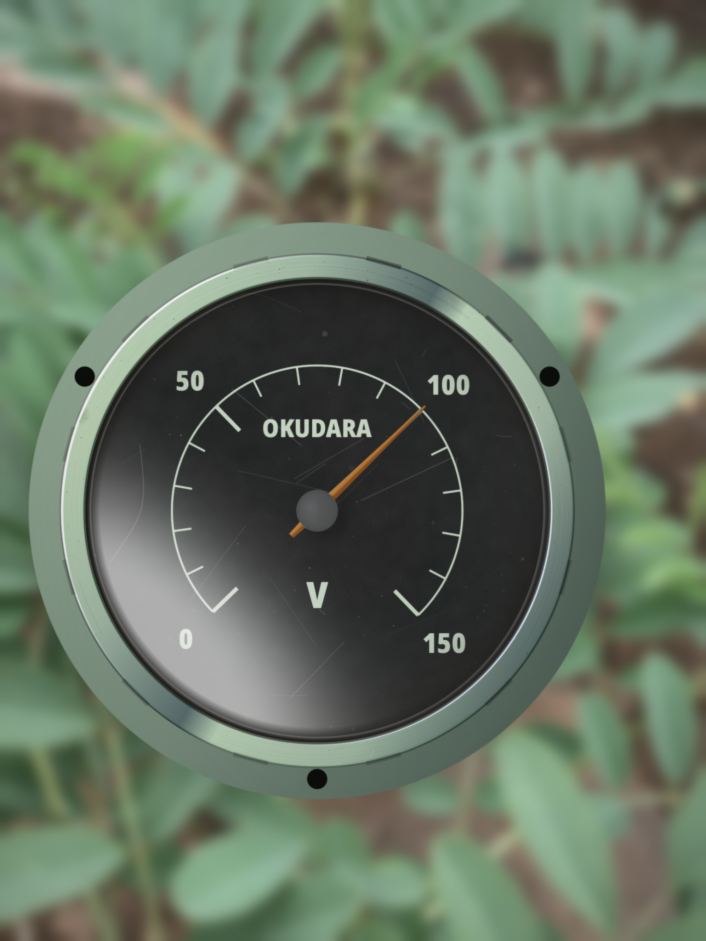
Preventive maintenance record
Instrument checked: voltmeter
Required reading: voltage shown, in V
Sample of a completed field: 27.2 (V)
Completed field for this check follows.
100 (V)
